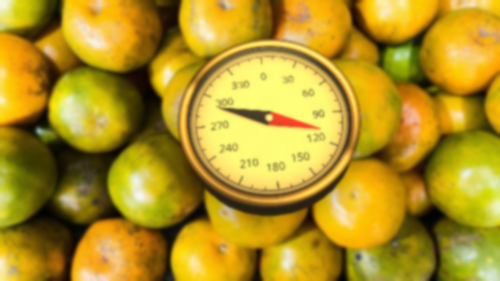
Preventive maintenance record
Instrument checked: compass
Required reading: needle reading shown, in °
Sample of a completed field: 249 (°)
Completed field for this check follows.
110 (°)
